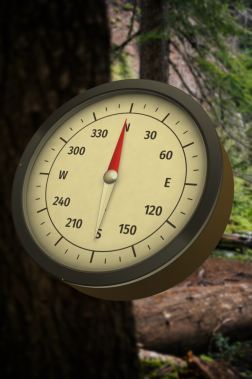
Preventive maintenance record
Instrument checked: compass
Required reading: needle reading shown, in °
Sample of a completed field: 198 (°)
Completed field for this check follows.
0 (°)
